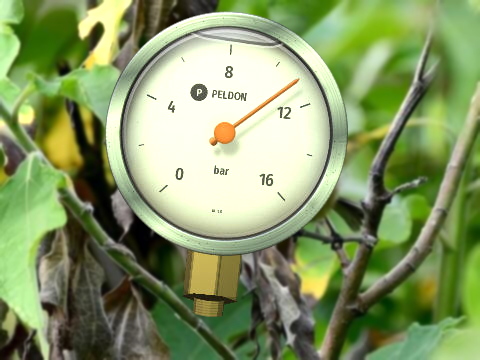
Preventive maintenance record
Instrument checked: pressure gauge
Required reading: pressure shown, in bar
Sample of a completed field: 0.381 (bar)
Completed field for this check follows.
11 (bar)
